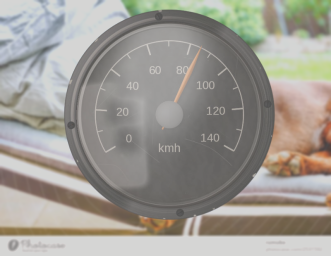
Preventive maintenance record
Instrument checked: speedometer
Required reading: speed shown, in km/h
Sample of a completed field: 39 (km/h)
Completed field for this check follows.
85 (km/h)
